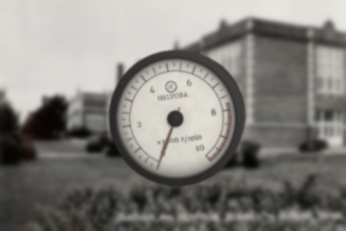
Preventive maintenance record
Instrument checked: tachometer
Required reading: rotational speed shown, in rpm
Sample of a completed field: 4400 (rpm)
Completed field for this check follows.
0 (rpm)
